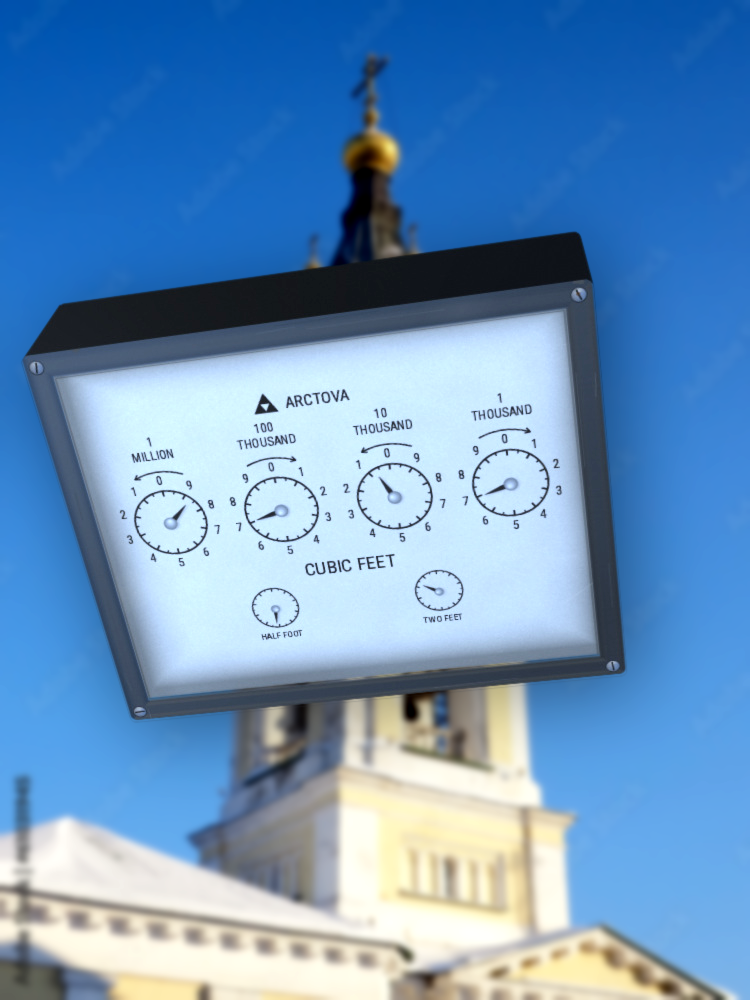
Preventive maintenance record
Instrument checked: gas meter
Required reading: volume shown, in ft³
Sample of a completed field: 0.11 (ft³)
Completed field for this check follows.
870700 (ft³)
